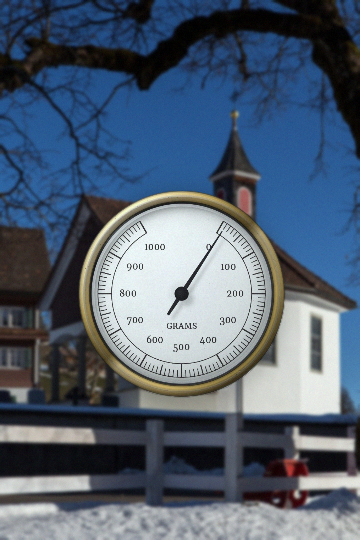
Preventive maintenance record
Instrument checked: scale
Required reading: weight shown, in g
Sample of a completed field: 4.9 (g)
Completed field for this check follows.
10 (g)
